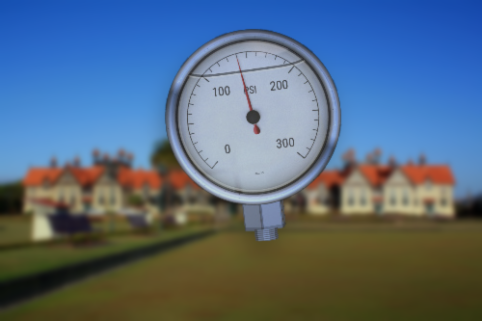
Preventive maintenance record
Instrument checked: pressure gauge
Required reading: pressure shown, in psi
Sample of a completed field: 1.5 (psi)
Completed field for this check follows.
140 (psi)
